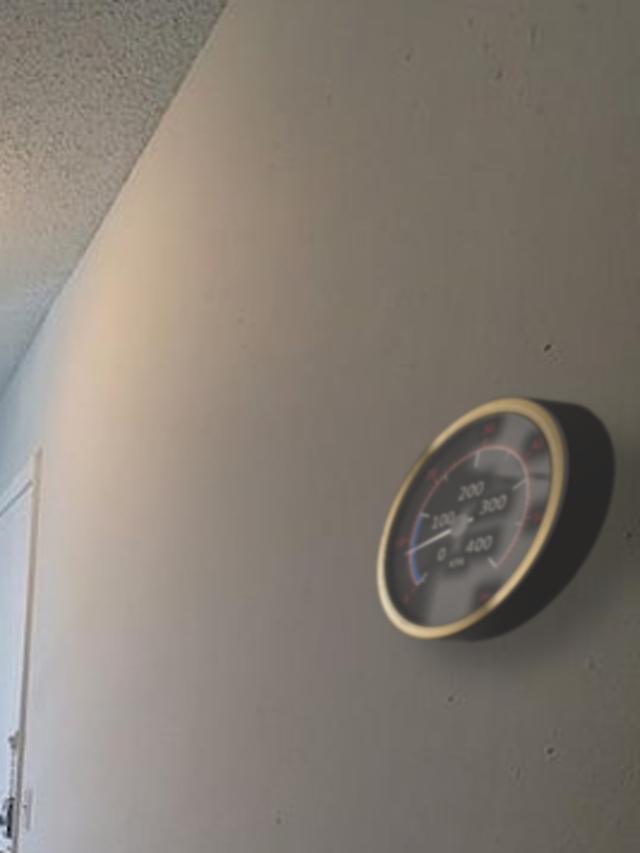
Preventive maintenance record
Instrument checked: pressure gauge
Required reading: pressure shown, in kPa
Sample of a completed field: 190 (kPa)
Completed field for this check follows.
50 (kPa)
